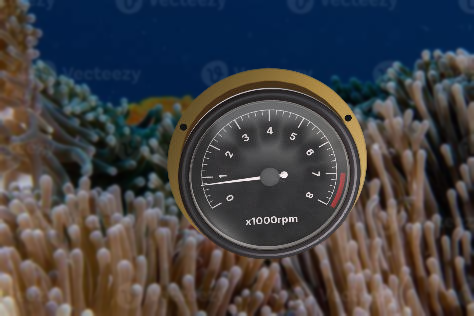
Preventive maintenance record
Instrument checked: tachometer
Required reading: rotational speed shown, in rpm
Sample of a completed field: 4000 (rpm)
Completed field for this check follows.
800 (rpm)
